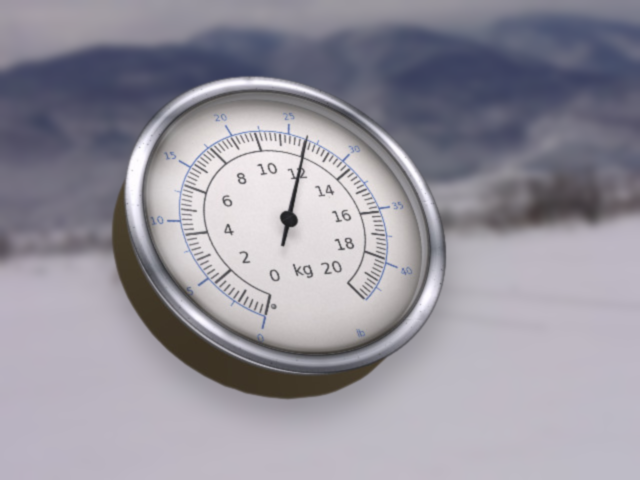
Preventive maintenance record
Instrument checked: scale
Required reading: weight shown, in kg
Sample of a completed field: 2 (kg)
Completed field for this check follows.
12 (kg)
